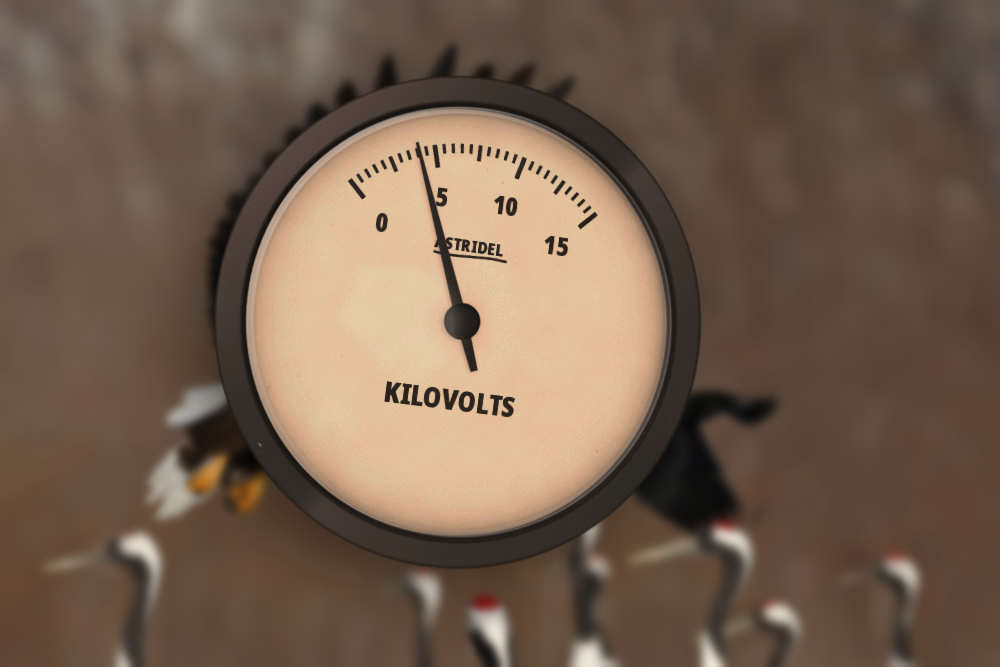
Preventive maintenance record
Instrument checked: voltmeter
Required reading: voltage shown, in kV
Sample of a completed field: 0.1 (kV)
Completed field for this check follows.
4 (kV)
